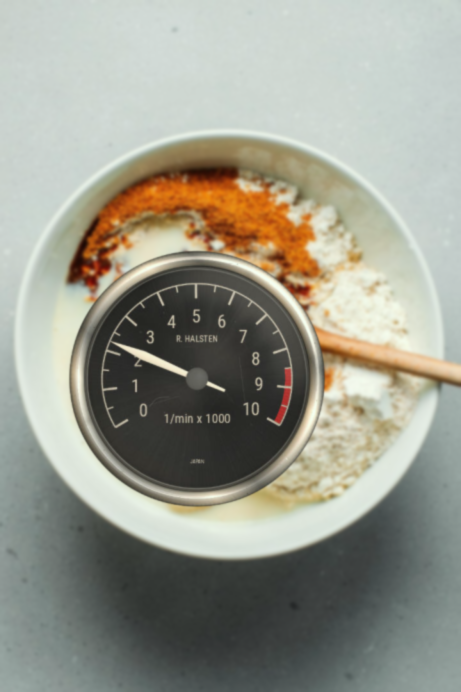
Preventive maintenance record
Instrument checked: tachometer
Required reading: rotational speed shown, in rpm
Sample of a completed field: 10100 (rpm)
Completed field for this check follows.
2250 (rpm)
